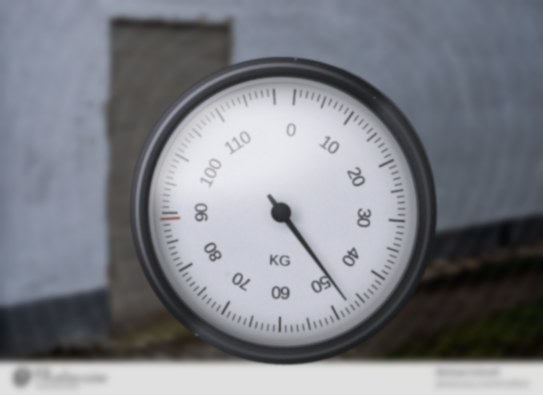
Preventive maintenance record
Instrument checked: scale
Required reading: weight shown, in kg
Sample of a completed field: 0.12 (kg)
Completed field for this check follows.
47 (kg)
